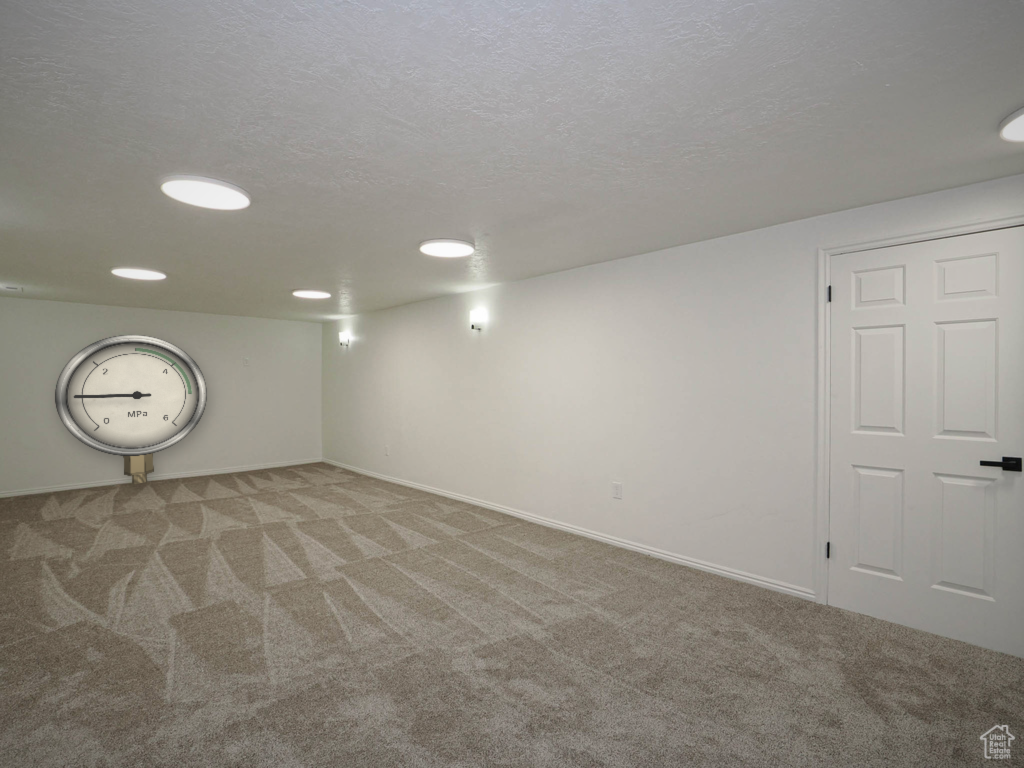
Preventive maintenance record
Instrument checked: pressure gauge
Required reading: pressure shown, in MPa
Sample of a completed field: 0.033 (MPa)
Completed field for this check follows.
1 (MPa)
